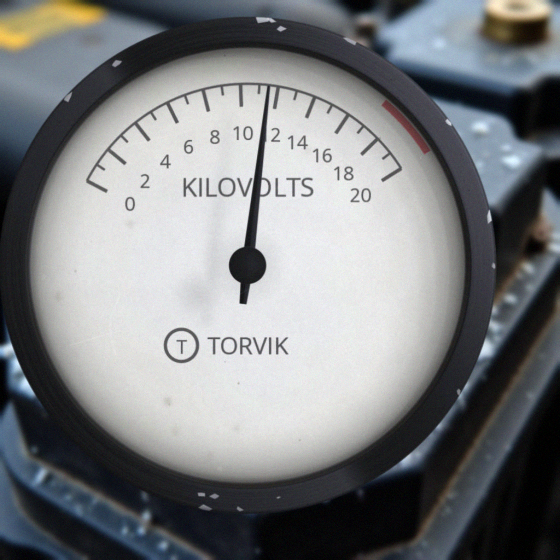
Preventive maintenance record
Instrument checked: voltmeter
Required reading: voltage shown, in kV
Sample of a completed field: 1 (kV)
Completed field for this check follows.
11.5 (kV)
